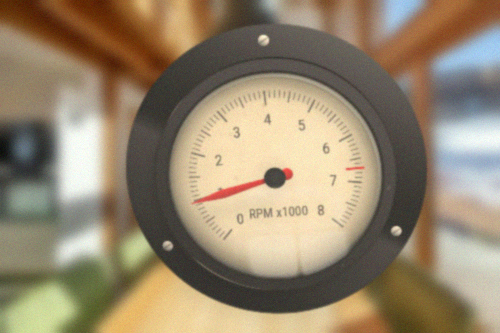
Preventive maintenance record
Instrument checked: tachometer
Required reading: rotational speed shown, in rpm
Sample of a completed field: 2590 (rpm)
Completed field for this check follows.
1000 (rpm)
